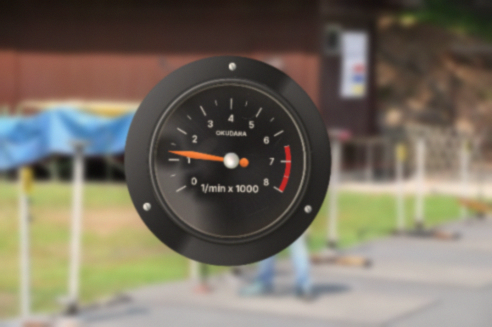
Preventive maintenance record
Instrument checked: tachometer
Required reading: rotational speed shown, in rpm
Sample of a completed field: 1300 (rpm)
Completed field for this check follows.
1250 (rpm)
